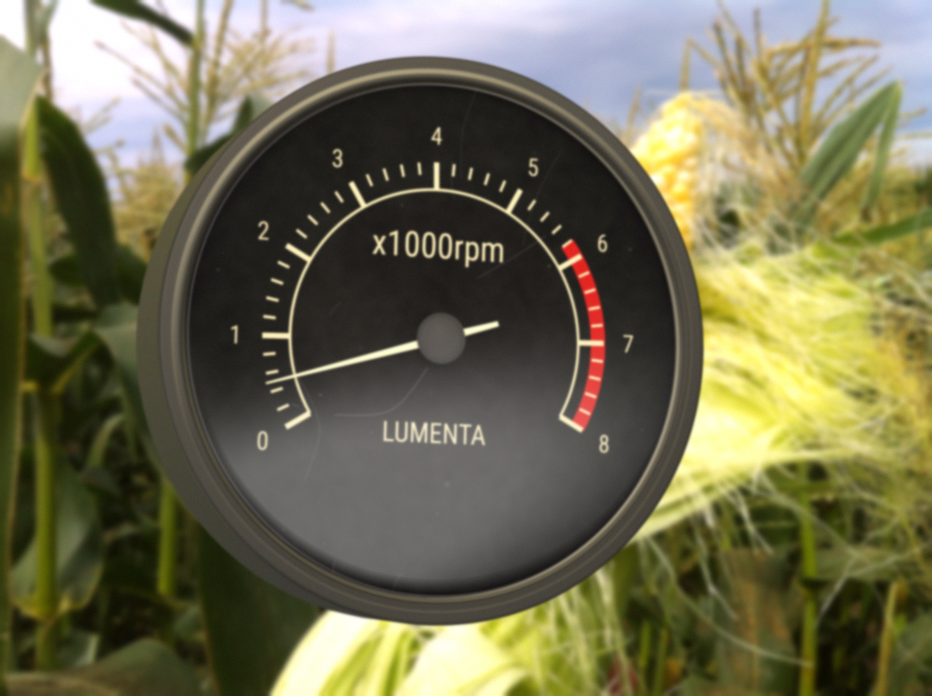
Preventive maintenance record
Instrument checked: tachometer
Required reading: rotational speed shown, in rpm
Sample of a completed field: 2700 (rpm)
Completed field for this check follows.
500 (rpm)
